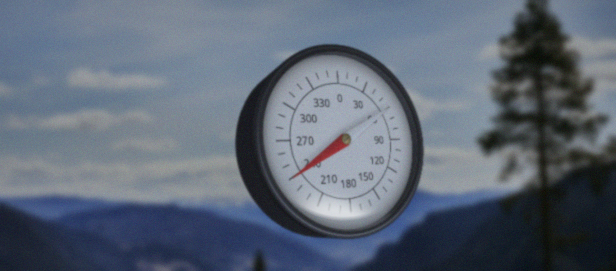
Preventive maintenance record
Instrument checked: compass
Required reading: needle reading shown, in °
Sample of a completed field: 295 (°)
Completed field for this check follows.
240 (°)
